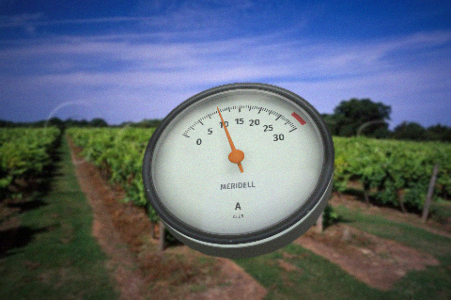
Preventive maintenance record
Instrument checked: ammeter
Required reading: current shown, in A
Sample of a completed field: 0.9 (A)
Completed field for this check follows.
10 (A)
